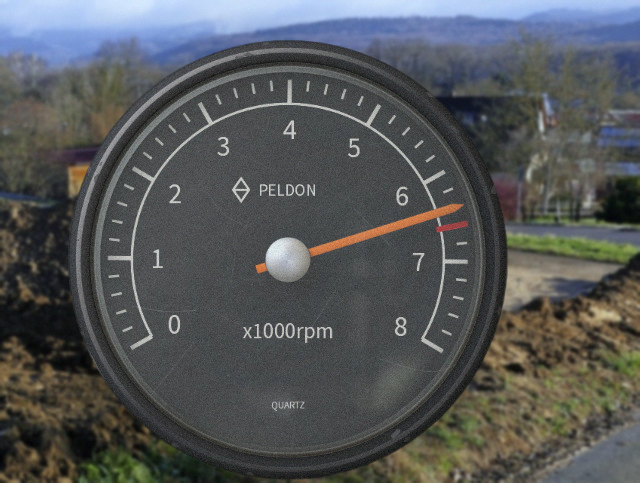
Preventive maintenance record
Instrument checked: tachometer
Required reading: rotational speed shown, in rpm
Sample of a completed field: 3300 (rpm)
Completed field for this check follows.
6400 (rpm)
